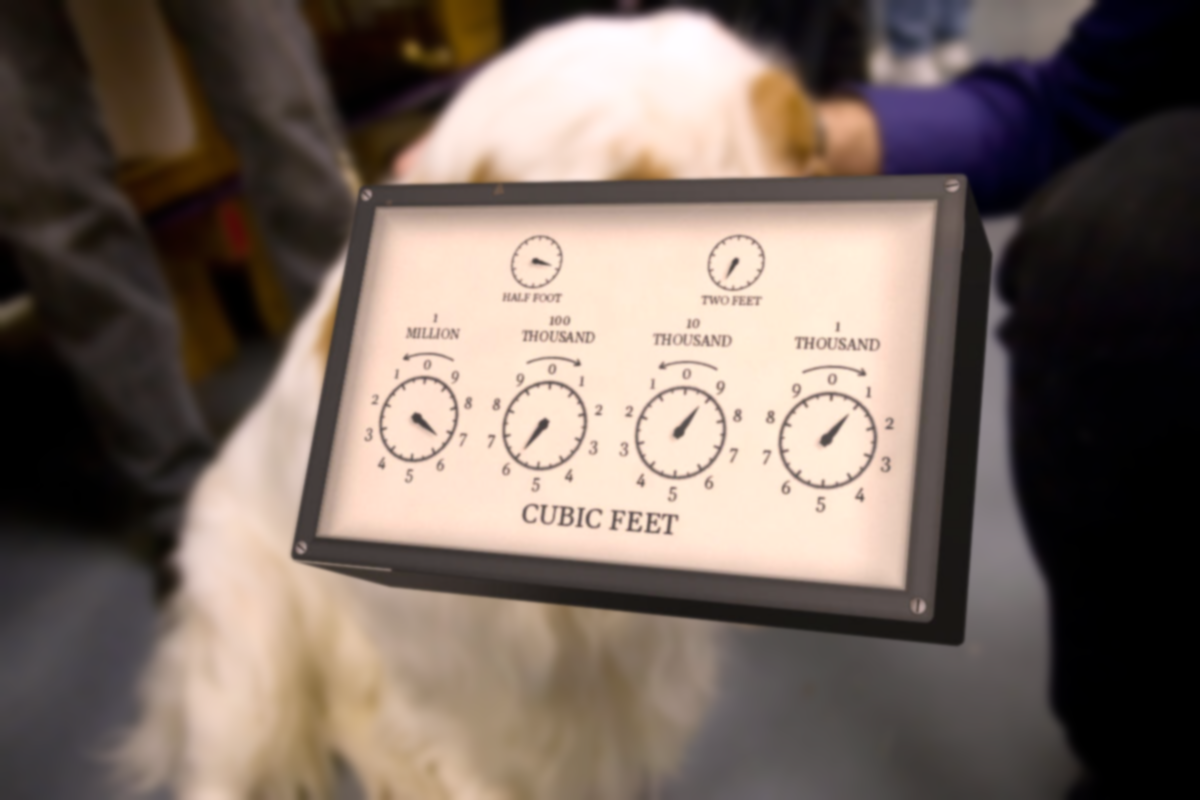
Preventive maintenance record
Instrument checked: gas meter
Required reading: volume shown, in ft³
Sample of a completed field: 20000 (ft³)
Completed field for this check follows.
659100 (ft³)
